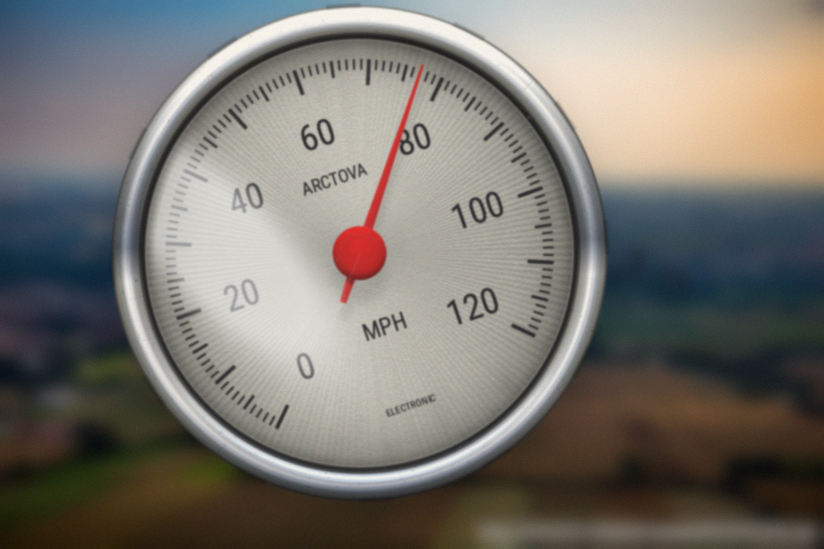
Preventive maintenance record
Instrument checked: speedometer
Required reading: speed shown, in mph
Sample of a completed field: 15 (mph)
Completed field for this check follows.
77 (mph)
